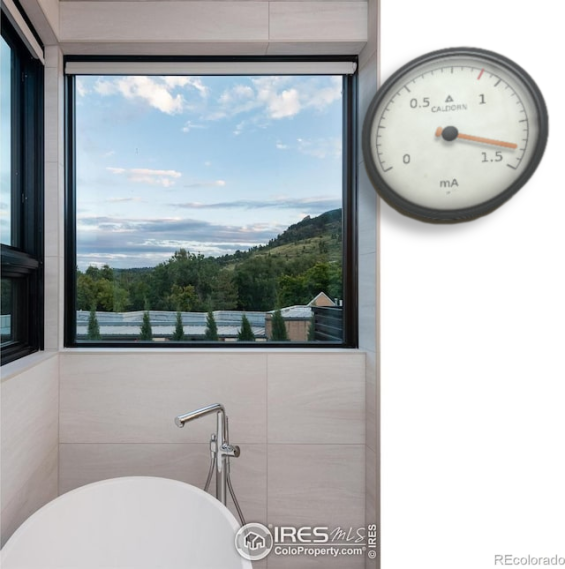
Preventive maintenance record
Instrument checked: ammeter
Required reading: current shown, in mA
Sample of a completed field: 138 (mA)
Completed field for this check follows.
1.4 (mA)
